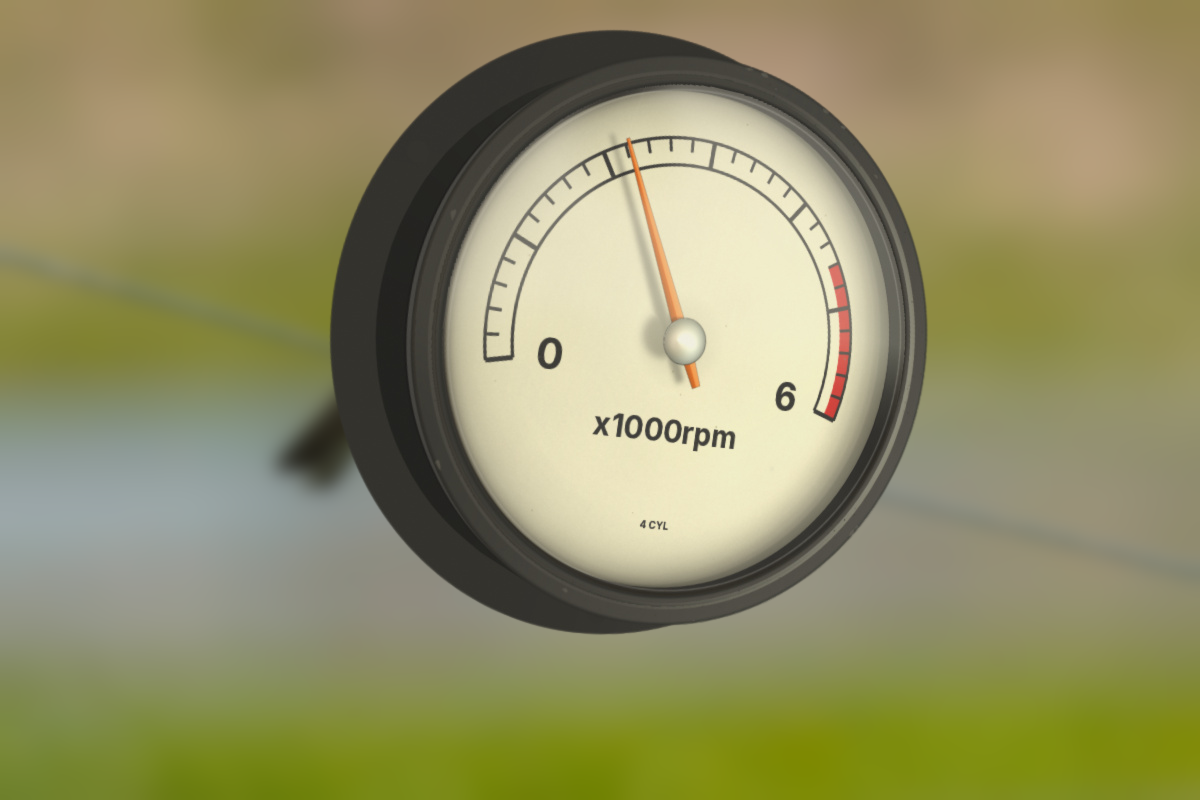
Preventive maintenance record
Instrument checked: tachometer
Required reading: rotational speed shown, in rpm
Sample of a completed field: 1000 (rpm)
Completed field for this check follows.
2200 (rpm)
